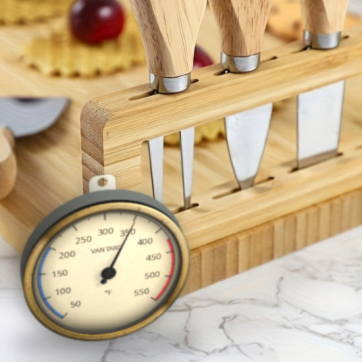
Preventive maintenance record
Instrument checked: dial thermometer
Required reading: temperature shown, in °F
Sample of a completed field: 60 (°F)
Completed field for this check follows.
350 (°F)
